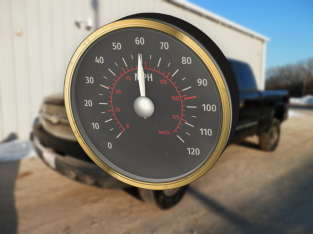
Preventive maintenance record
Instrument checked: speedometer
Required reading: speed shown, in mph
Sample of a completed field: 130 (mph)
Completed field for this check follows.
60 (mph)
